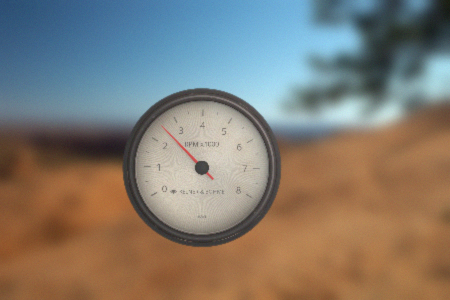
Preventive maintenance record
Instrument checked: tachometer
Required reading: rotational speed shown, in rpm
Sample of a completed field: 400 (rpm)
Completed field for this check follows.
2500 (rpm)
